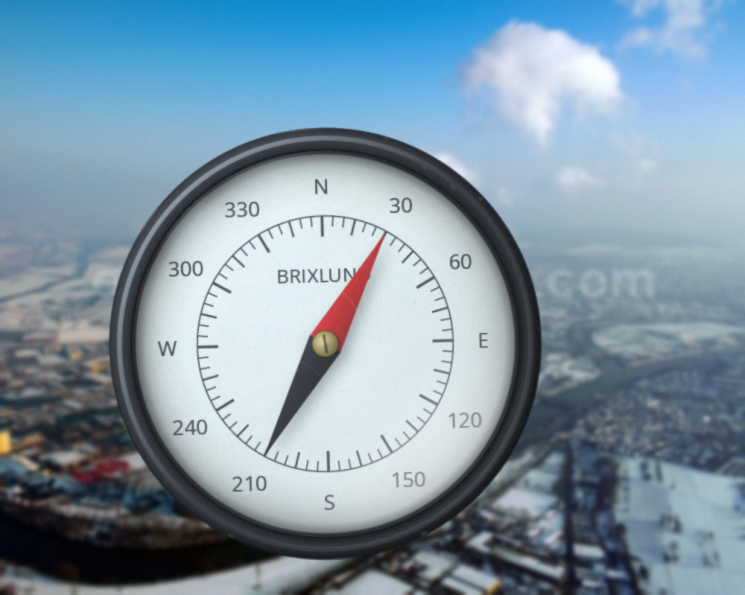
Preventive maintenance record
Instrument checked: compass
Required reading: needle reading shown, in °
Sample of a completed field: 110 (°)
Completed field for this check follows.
30 (°)
